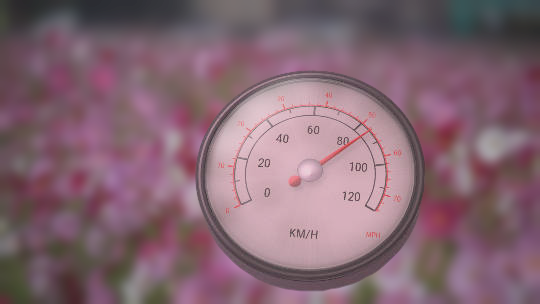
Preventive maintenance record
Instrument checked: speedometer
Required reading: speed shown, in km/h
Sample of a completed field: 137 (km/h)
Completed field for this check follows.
85 (km/h)
